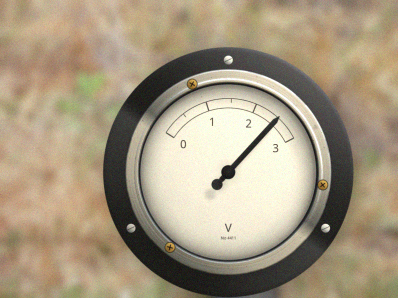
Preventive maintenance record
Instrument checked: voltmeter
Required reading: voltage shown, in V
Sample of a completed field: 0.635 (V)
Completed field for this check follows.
2.5 (V)
